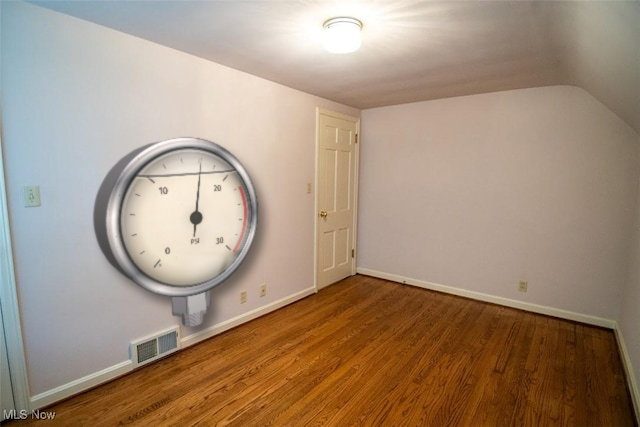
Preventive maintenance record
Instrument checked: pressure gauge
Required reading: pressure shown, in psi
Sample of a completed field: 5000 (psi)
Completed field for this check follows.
16 (psi)
